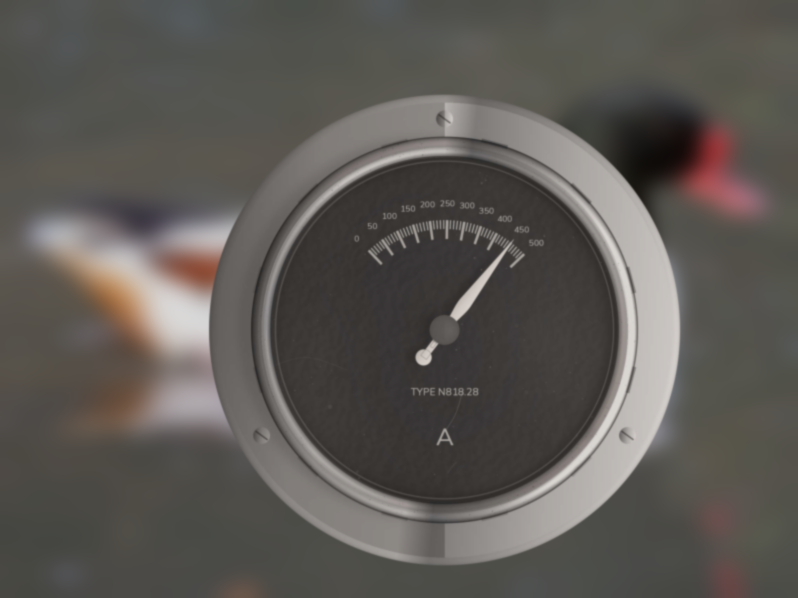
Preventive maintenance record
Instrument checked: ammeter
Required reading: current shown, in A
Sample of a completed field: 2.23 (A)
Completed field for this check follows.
450 (A)
